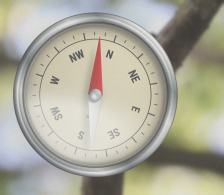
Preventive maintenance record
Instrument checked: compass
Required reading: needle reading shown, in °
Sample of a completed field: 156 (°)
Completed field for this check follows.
345 (°)
